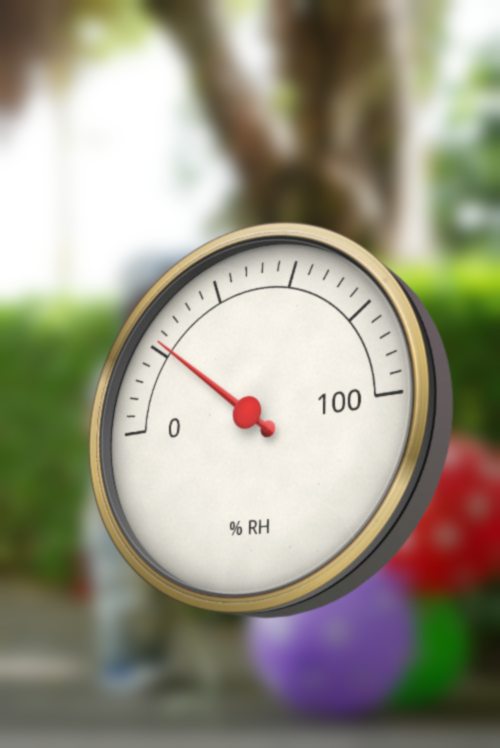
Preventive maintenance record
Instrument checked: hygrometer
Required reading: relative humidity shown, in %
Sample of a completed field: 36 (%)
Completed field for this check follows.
22 (%)
